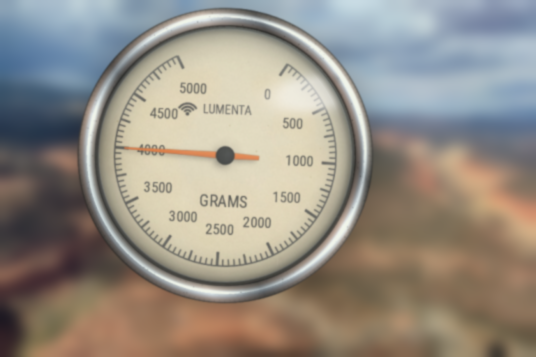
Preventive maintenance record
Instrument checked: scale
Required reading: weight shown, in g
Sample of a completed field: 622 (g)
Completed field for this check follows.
4000 (g)
